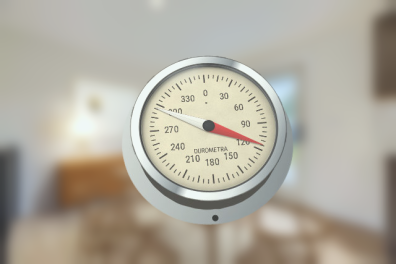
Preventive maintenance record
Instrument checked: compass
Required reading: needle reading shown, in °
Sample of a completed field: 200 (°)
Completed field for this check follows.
115 (°)
